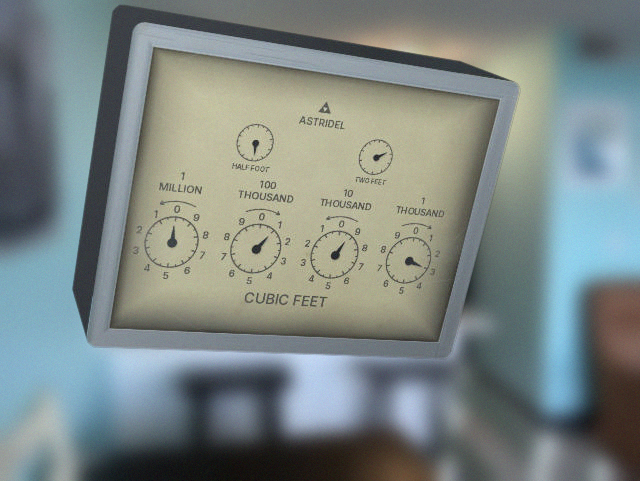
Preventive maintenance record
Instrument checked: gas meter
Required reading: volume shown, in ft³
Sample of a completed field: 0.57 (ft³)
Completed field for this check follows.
9300 (ft³)
